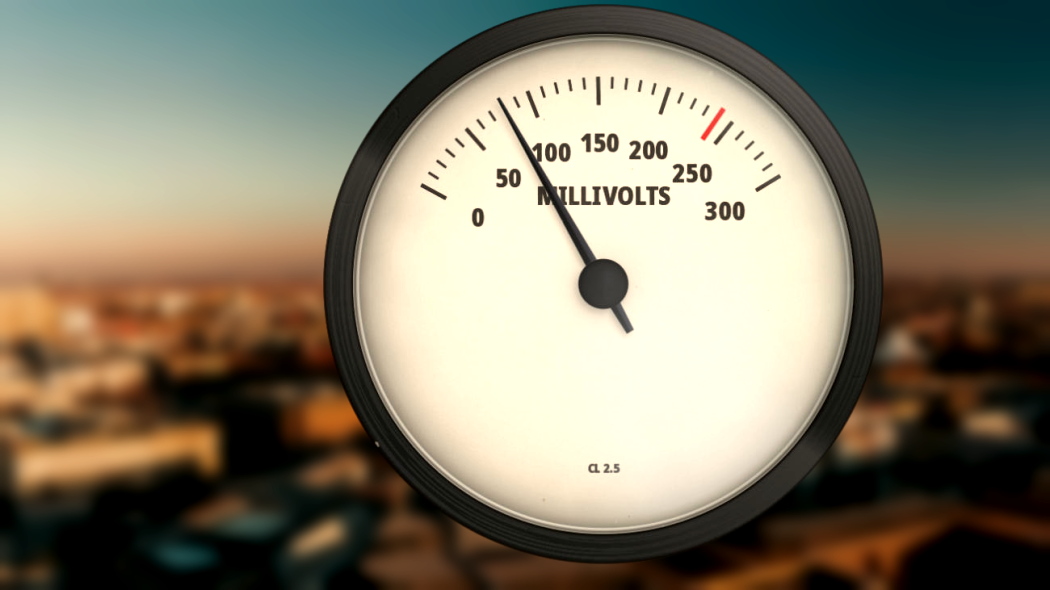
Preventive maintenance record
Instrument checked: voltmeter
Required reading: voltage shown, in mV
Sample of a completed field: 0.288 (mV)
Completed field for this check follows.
80 (mV)
